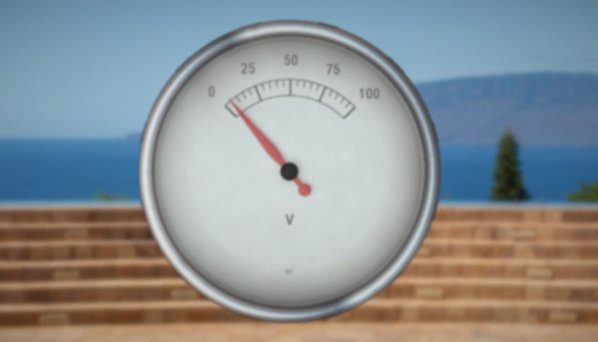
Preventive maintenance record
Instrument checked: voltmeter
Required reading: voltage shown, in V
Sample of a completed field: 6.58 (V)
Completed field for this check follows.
5 (V)
